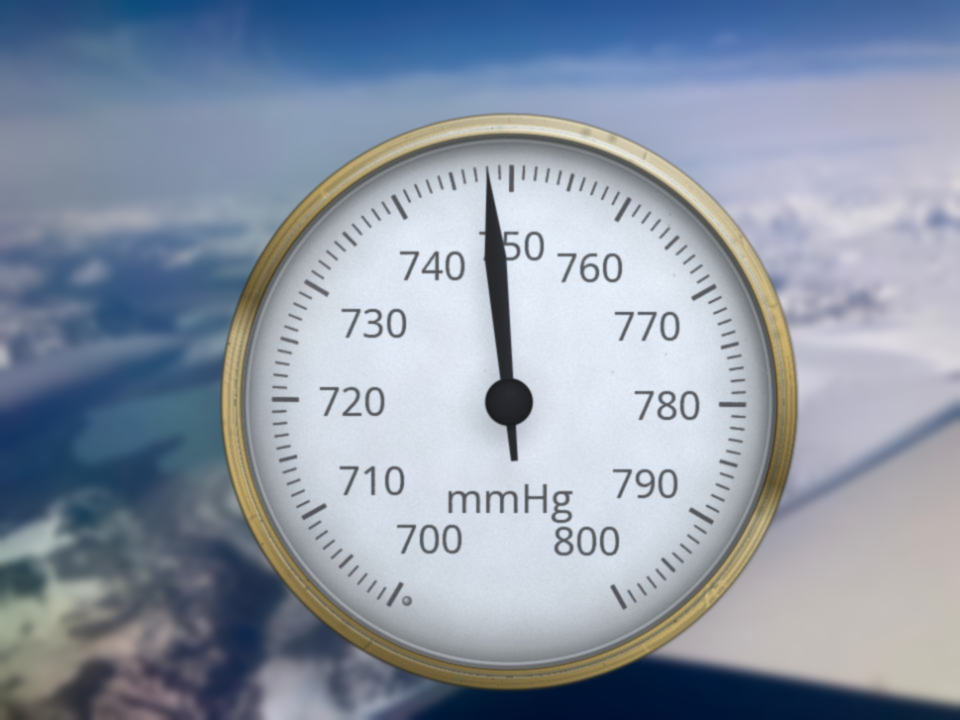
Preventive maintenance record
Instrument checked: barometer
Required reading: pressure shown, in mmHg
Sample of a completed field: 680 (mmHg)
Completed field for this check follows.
748 (mmHg)
